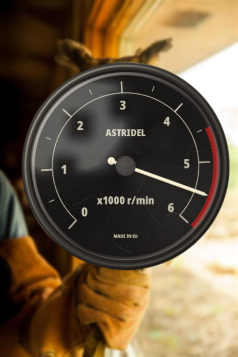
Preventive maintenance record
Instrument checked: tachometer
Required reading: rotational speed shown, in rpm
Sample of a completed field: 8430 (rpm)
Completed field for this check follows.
5500 (rpm)
